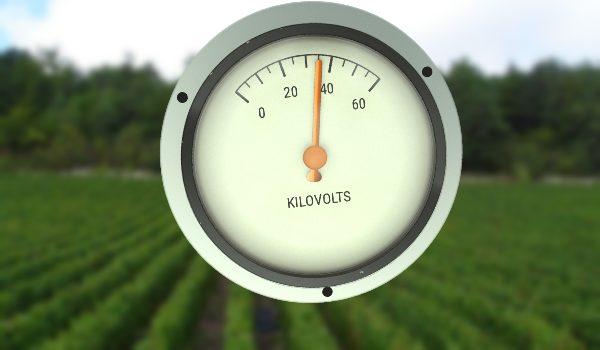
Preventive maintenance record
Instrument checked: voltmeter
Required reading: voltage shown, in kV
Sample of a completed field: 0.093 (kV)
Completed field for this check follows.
35 (kV)
